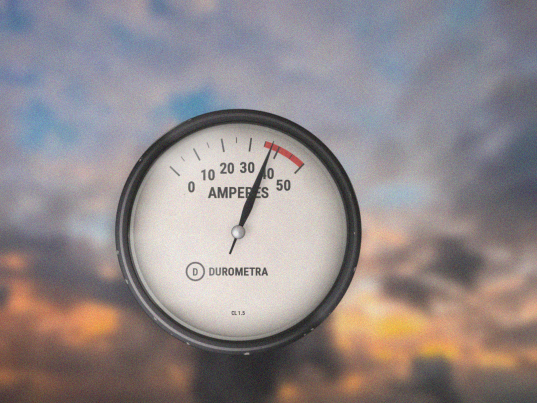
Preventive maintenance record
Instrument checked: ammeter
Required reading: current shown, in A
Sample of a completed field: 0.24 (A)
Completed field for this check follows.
37.5 (A)
